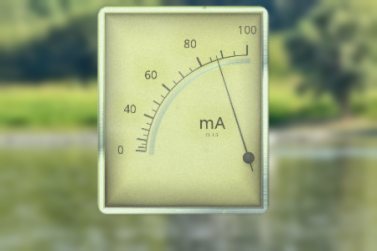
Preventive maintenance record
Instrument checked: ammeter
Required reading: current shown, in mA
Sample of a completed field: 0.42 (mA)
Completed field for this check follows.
87.5 (mA)
